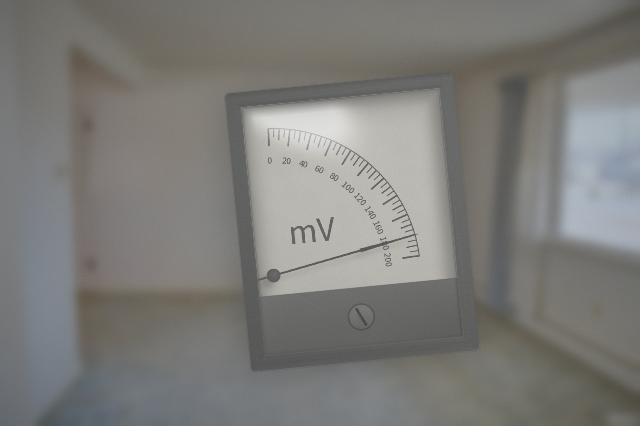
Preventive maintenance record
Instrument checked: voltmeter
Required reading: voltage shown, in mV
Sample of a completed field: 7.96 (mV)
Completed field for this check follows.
180 (mV)
